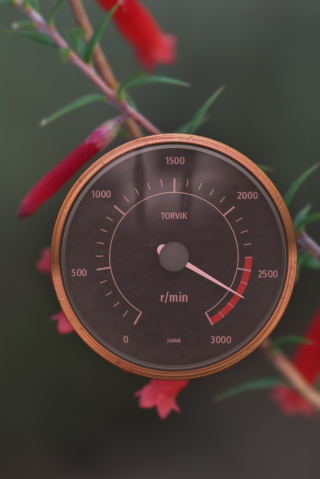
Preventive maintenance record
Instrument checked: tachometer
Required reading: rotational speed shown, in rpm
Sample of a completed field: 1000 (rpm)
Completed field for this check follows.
2700 (rpm)
